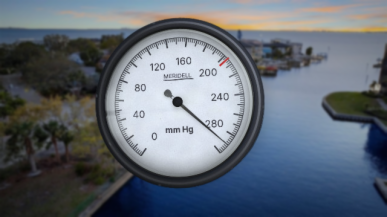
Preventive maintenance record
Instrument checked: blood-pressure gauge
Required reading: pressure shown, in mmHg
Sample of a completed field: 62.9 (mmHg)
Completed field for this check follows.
290 (mmHg)
